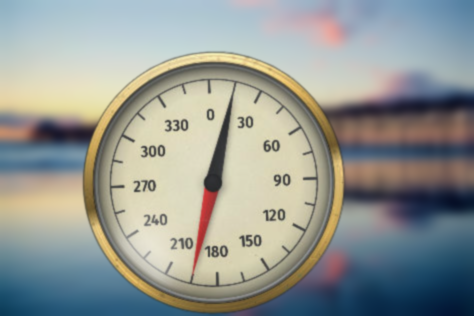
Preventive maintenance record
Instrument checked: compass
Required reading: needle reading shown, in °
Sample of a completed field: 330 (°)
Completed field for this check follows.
195 (°)
